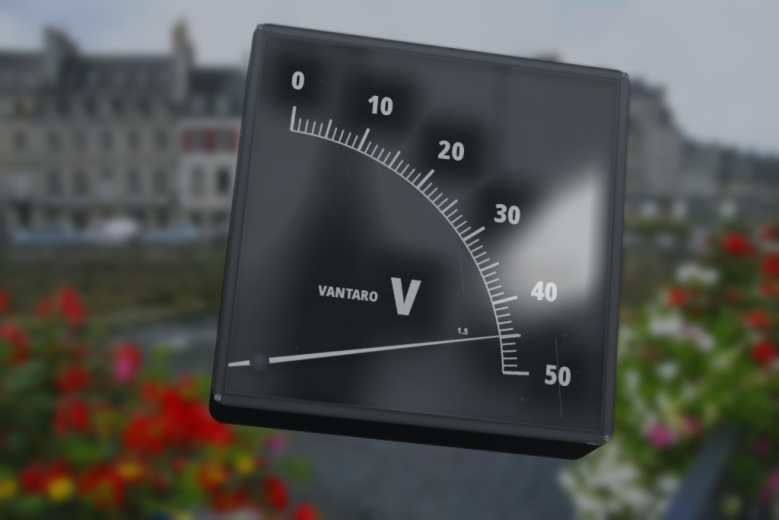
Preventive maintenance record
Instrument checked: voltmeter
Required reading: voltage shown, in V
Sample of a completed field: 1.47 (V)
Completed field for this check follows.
45 (V)
